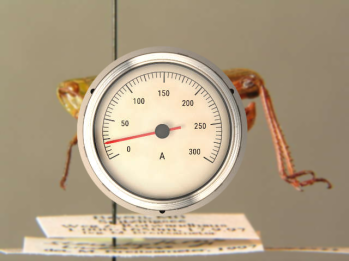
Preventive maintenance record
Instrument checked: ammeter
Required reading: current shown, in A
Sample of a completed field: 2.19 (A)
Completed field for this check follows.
20 (A)
